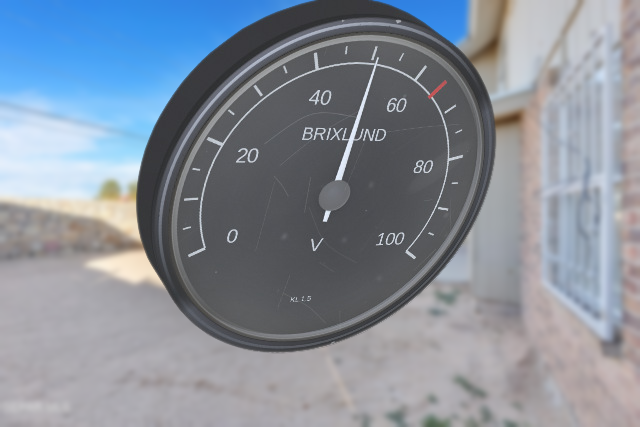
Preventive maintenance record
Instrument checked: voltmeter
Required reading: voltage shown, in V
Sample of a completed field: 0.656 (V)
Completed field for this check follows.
50 (V)
